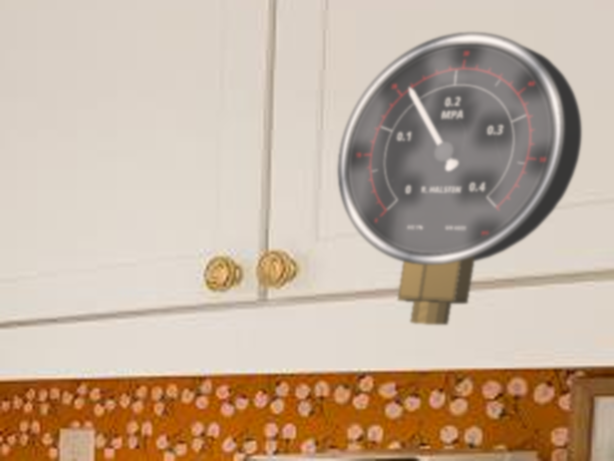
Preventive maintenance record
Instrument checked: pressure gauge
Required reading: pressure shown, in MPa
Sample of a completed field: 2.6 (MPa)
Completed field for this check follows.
0.15 (MPa)
